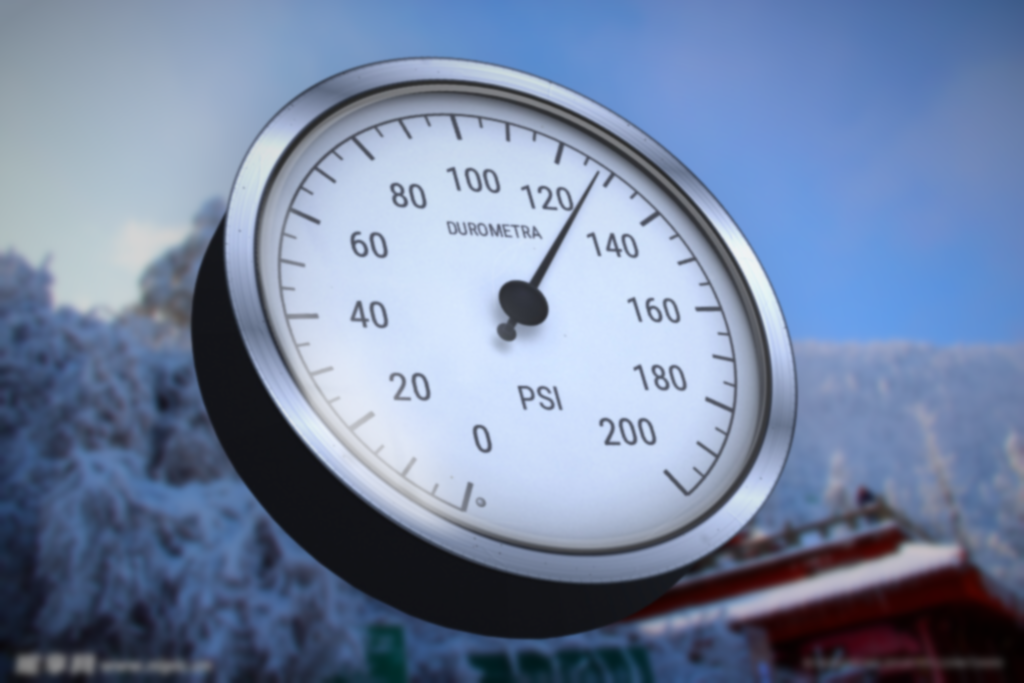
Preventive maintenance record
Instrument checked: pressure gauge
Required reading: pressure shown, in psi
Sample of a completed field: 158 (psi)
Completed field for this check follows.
127.5 (psi)
